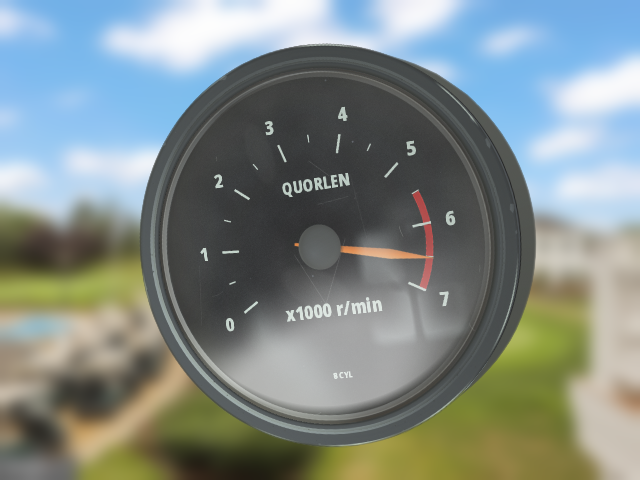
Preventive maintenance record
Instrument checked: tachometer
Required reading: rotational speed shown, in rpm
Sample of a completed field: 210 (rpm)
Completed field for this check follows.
6500 (rpm)
